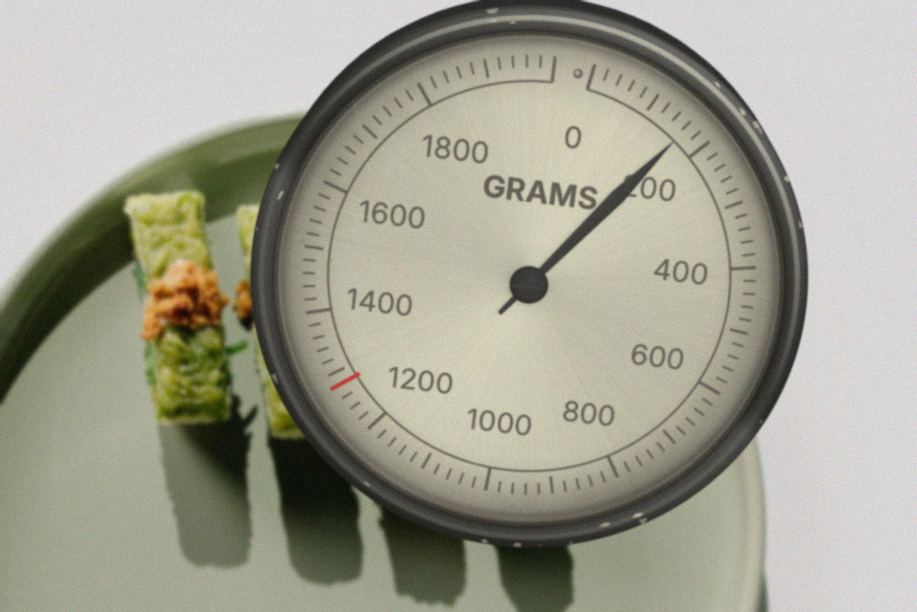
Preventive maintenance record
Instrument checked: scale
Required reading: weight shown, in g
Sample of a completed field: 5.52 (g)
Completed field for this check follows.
160 (g)
